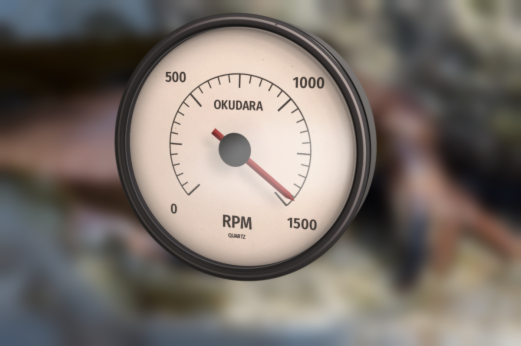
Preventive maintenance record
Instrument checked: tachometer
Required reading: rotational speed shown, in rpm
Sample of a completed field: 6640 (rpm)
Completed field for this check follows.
1450 (rpm)
